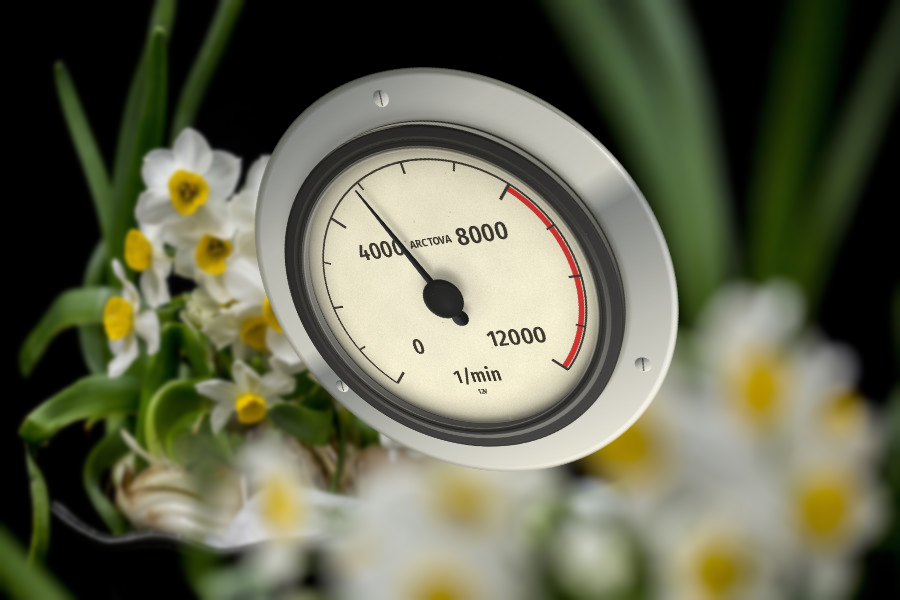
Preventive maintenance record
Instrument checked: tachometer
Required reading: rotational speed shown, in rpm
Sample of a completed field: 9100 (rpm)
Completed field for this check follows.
5000 (rpm)
